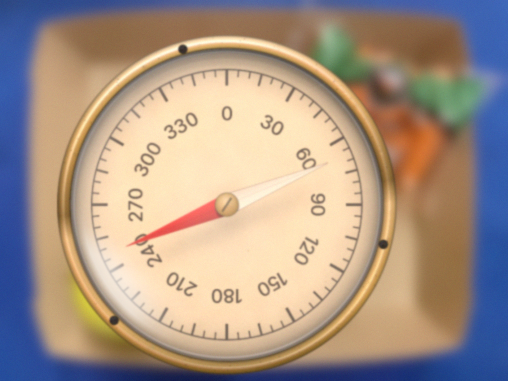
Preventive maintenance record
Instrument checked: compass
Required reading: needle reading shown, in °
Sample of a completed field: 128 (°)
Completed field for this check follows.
247.5 (°)
